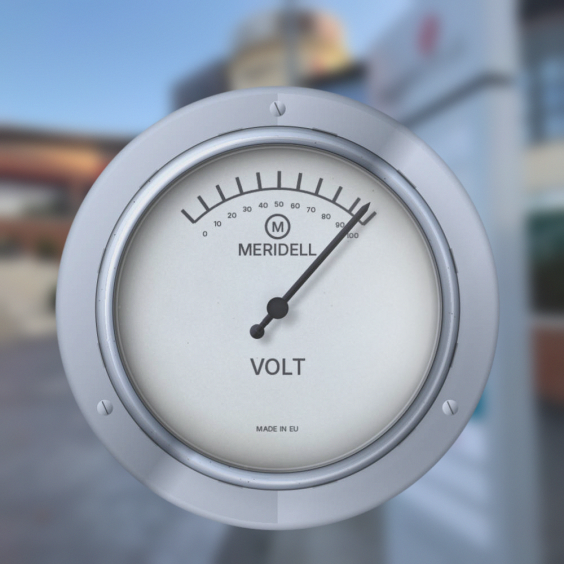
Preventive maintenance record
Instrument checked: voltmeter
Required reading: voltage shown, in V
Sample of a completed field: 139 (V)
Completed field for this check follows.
95 (V)
